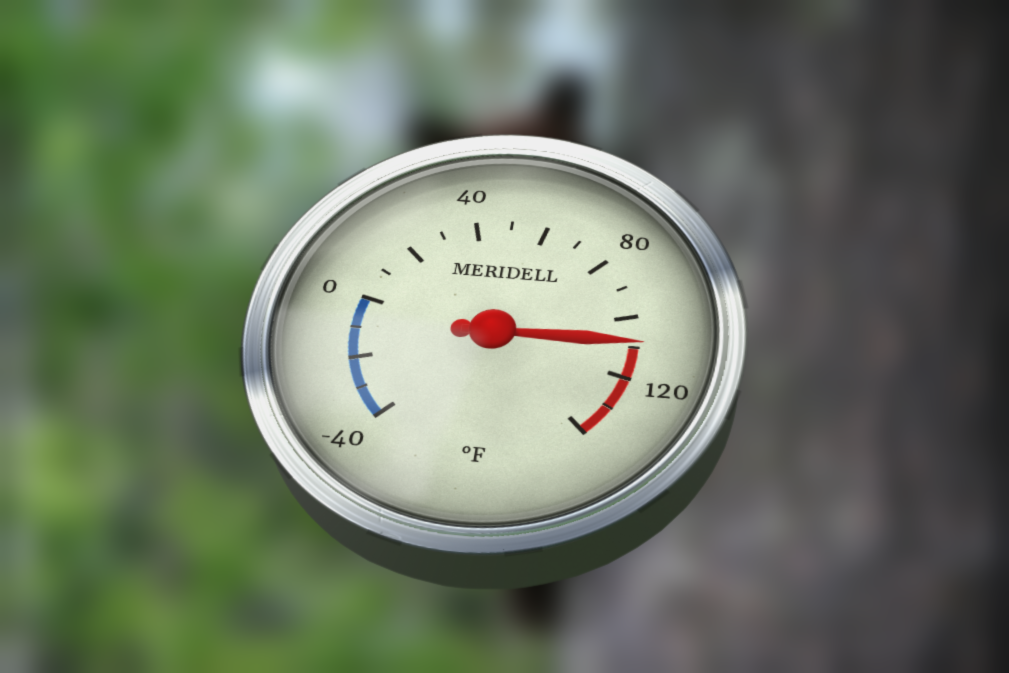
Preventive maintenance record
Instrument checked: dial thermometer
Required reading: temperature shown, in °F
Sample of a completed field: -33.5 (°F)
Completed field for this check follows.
110 (°F)
